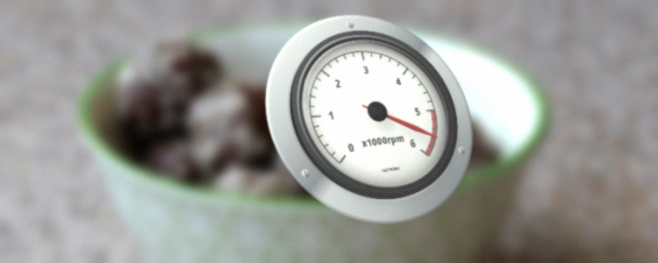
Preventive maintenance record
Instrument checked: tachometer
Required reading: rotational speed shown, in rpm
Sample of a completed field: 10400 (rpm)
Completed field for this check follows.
5600 (rpm)
